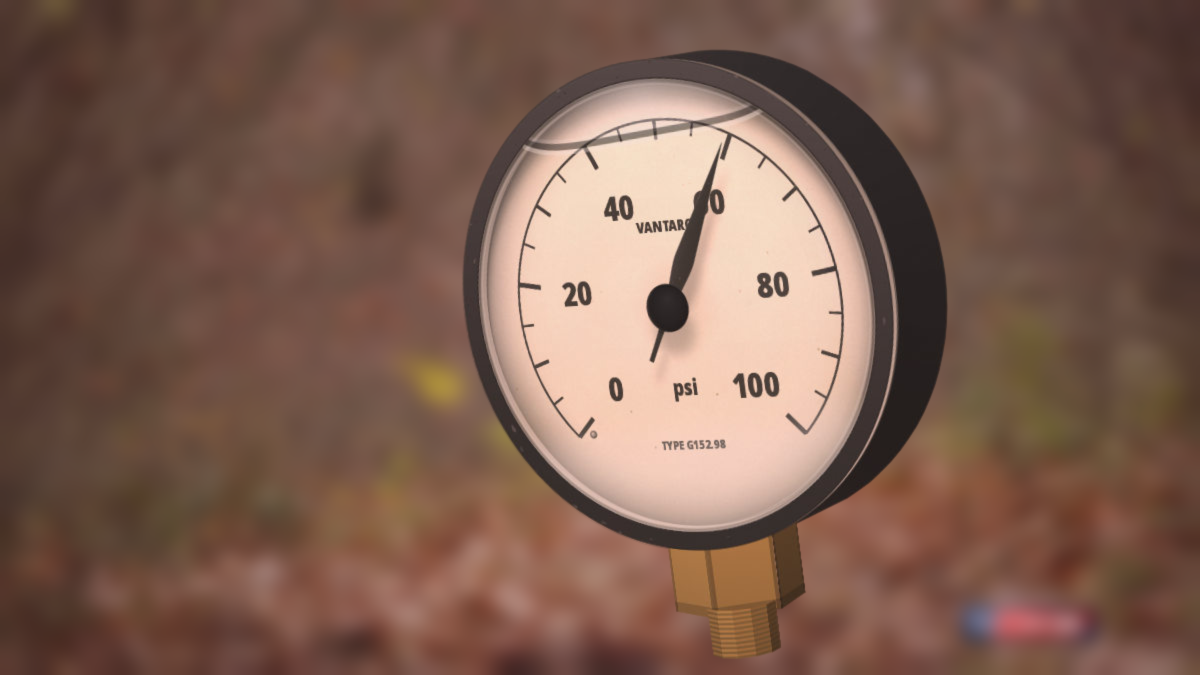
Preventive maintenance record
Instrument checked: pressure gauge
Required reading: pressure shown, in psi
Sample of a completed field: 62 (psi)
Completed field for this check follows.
60 (psi)
